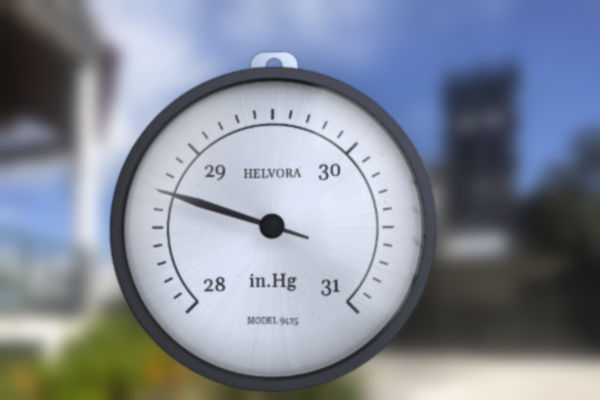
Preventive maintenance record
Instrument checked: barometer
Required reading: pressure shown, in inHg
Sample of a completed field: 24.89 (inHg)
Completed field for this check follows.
28.7 (inHg)
